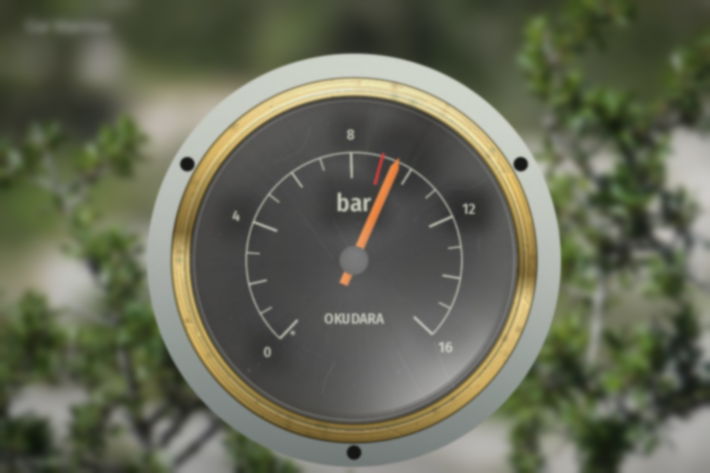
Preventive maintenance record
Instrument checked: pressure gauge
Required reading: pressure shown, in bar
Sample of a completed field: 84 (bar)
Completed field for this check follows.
9.5 (bar)
